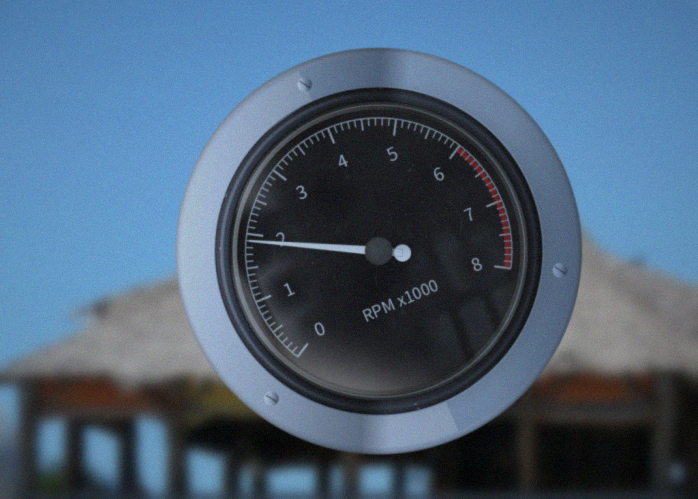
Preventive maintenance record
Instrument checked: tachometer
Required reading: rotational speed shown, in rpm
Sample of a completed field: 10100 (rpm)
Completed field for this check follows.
1900 (rpm)
